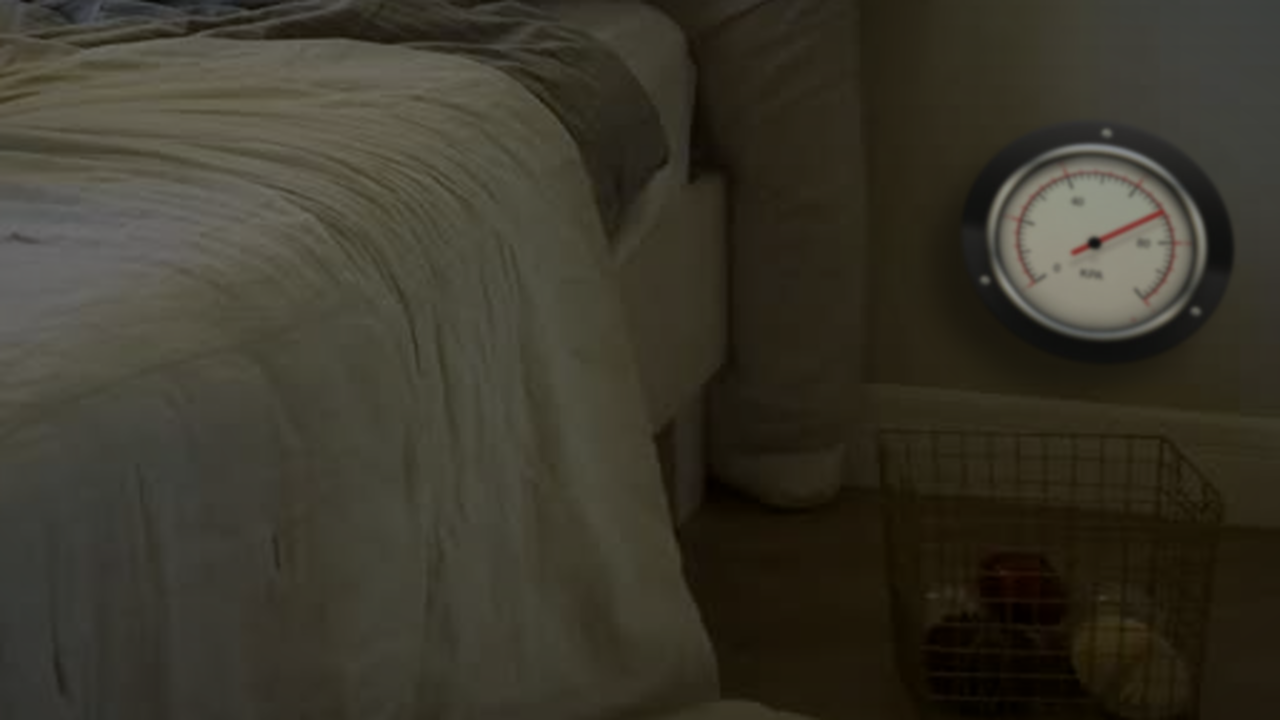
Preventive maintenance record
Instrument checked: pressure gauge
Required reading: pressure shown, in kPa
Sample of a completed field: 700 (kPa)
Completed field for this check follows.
70 (kPa)
